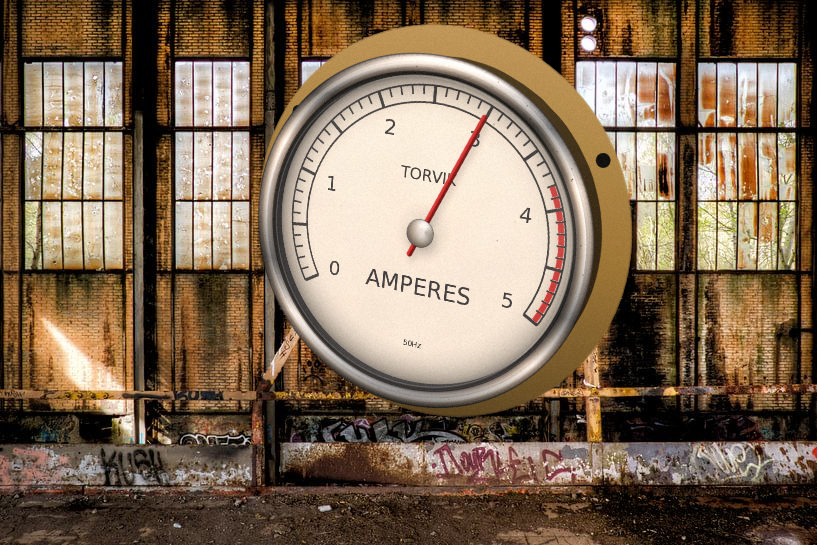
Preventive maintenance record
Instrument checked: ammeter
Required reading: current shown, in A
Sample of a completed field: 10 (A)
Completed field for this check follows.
3 (A)
